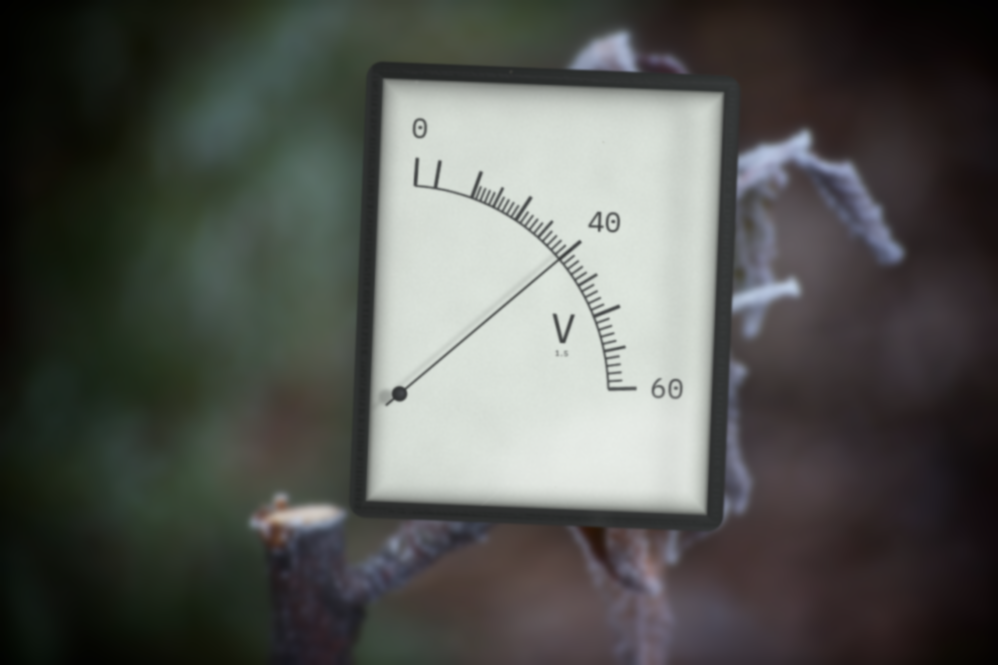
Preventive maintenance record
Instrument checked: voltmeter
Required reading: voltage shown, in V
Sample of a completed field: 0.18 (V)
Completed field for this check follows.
40 (V)
